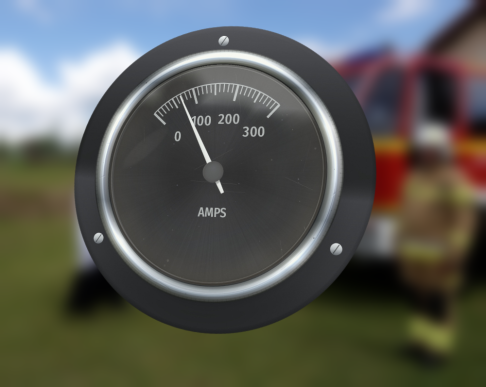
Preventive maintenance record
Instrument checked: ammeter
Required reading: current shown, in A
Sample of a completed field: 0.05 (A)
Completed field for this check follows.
70 (A)
